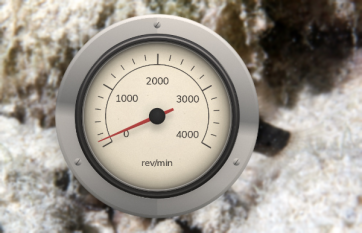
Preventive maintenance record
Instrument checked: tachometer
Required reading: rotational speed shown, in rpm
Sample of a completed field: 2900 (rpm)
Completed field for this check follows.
100 (rpm)
